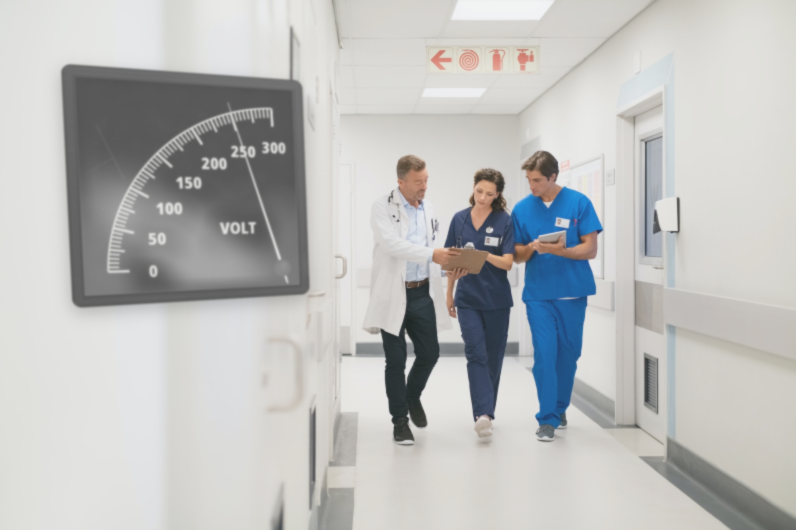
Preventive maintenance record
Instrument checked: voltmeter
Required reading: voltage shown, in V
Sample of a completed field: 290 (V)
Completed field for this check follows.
250 (V)
